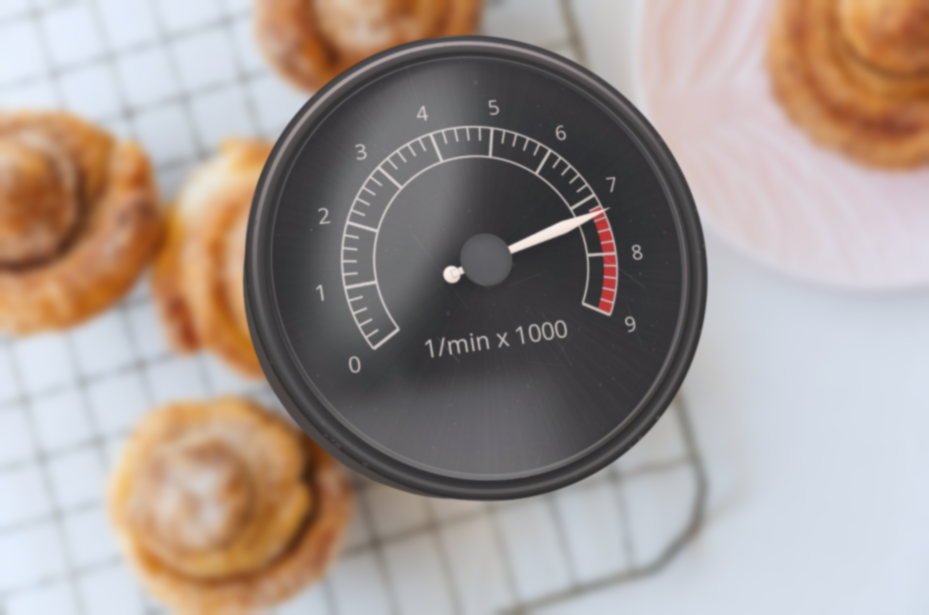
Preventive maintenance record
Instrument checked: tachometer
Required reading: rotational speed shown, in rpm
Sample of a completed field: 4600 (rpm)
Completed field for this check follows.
7300 (rpm)
